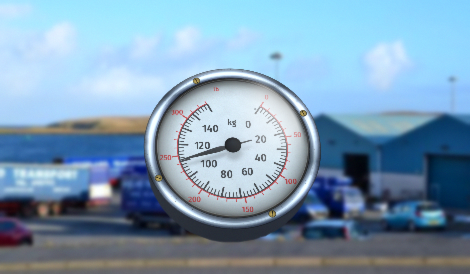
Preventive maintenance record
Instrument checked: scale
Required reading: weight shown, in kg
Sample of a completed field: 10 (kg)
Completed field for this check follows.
110 (kg)
